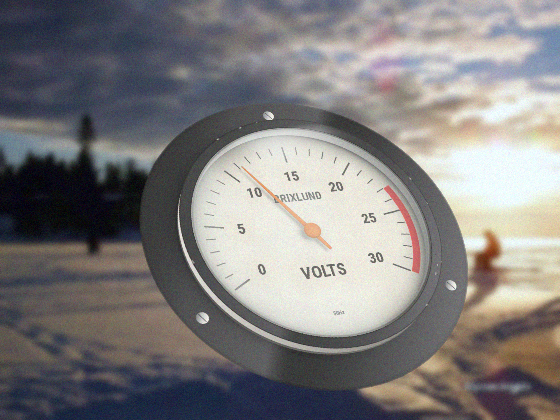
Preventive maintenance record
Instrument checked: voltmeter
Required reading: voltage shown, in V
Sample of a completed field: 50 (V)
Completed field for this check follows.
11 (V)
